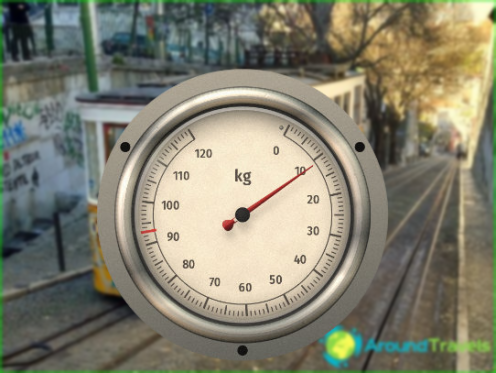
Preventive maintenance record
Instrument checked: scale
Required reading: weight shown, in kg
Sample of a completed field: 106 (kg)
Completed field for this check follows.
11 (kg)
